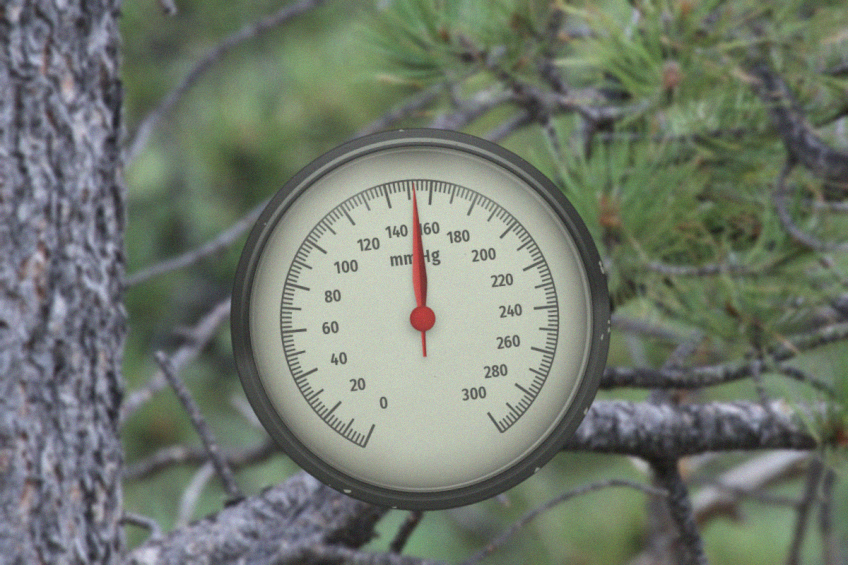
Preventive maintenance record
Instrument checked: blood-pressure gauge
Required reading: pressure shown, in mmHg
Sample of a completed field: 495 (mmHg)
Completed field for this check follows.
152 (mmHg)
